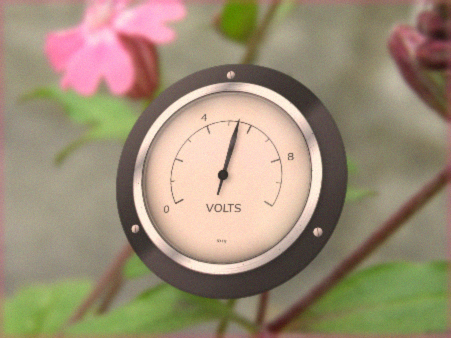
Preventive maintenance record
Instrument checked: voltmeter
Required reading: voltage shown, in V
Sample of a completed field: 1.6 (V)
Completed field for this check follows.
5.5 (V)
